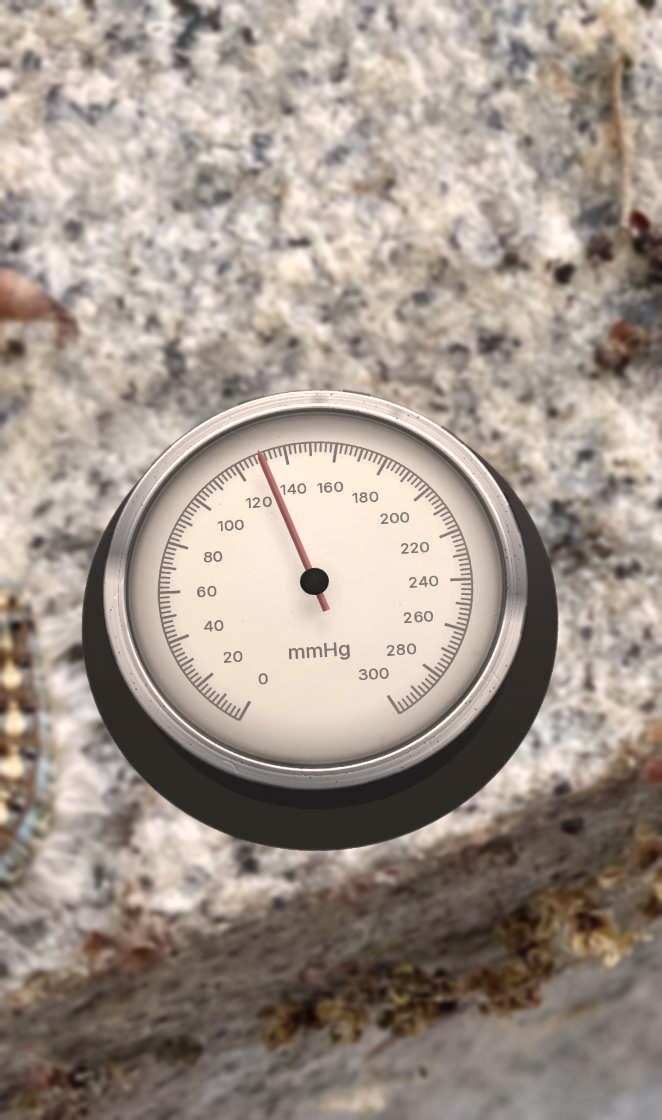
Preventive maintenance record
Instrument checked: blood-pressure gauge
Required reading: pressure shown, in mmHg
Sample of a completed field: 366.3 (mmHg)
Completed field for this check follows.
130 (mmHg)
